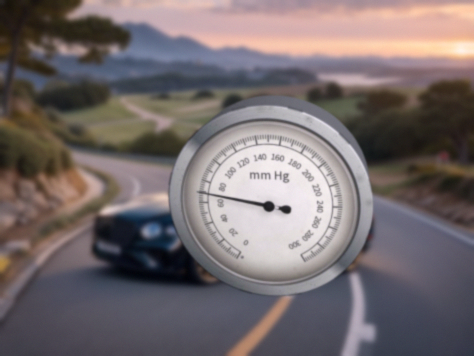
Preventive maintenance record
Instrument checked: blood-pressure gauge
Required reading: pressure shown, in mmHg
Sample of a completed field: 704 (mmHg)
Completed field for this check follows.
70 (mmHg)
